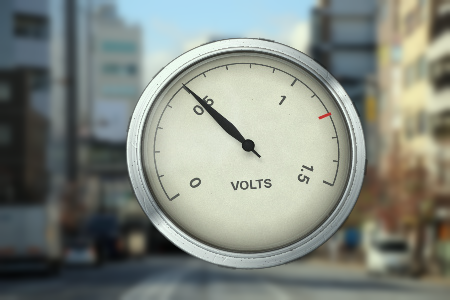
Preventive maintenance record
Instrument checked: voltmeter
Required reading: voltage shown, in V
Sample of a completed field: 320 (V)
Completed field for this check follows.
0.5 (V)
